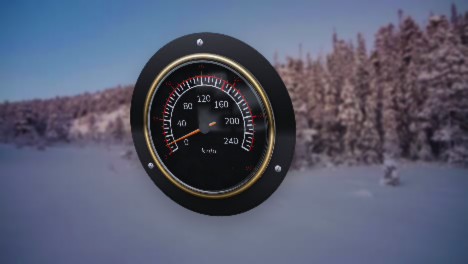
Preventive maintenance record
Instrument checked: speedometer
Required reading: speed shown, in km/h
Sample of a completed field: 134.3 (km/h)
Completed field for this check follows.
10 (km/h)
